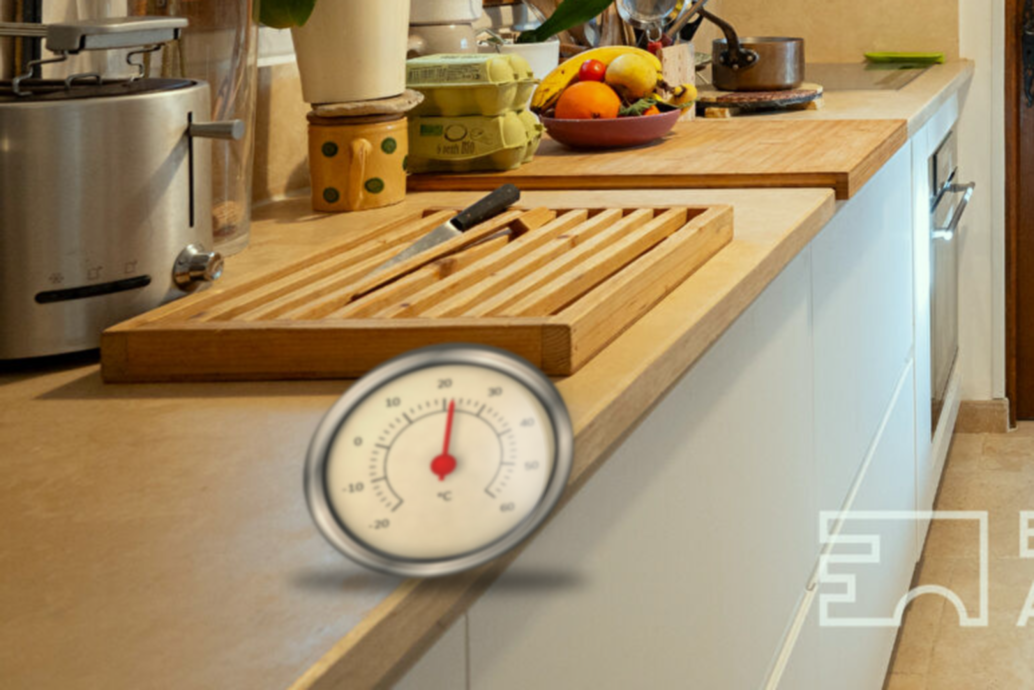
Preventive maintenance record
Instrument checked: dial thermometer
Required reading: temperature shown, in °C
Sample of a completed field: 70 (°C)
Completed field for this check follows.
22 (°C)
